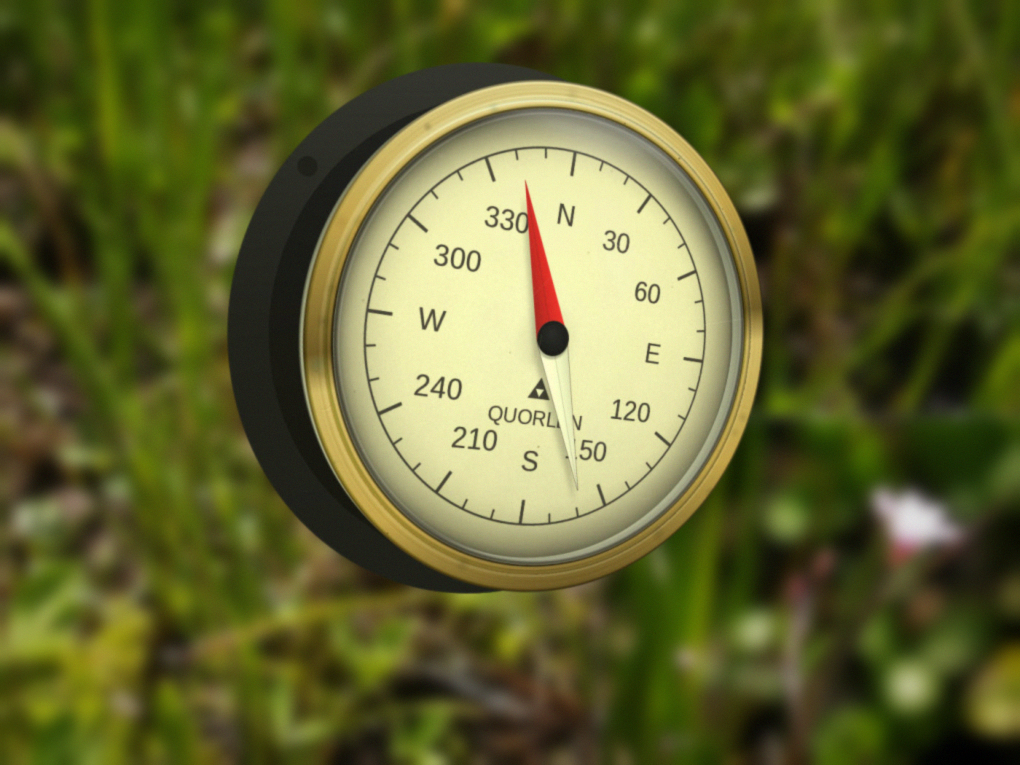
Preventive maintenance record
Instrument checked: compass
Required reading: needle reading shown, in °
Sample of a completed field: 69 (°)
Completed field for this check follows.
340 (°)
